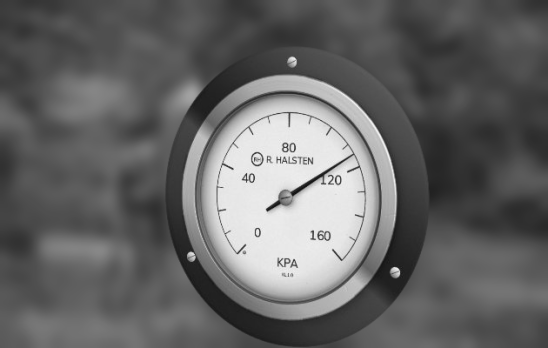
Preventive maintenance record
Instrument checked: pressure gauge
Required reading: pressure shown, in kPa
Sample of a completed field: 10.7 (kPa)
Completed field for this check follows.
115 (kPa)
